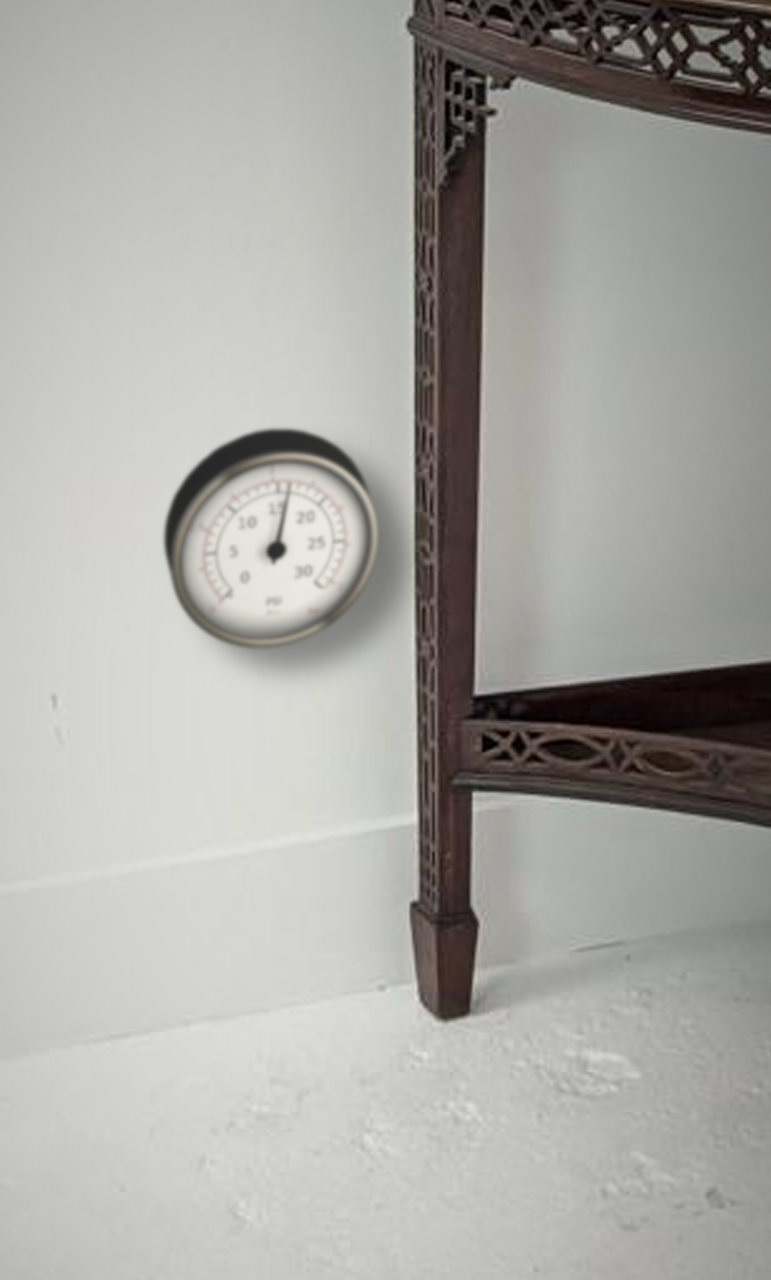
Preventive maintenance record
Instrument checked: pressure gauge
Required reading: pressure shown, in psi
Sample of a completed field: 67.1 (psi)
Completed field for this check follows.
16 (psi)
